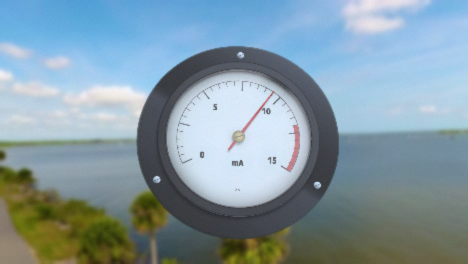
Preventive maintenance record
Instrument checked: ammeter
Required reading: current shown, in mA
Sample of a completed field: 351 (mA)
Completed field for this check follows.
9.5 (mA)
